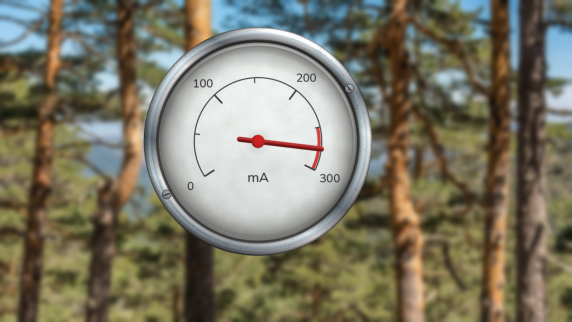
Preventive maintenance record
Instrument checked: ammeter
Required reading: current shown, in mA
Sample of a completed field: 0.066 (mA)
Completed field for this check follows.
275 (mA)
